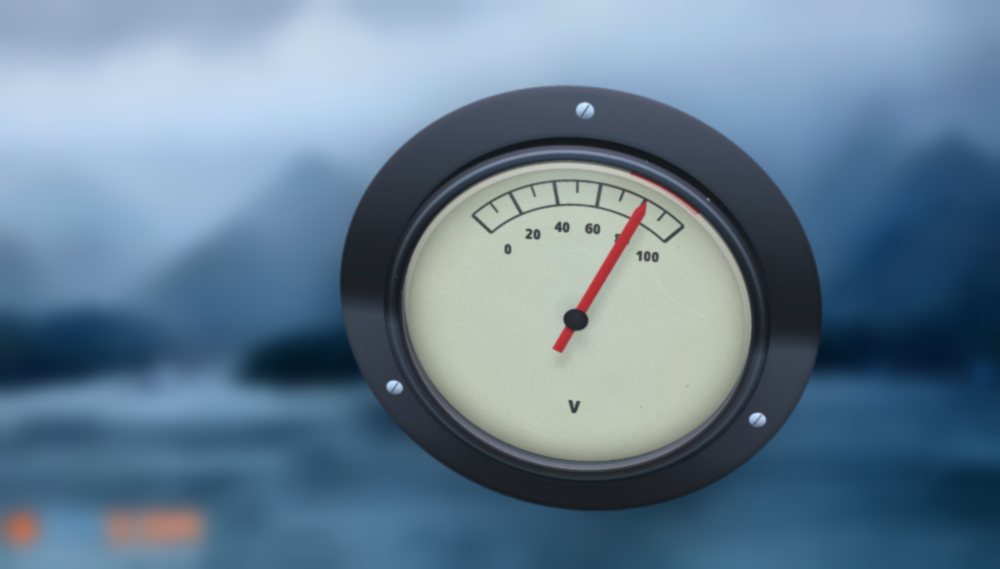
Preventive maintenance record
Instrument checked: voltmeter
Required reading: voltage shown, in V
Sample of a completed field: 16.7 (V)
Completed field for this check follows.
80 (V)
